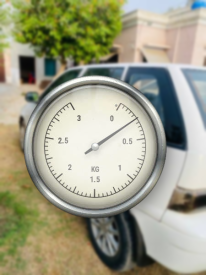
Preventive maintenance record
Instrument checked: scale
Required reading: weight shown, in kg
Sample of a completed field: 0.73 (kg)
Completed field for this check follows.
0.25 (kg)
